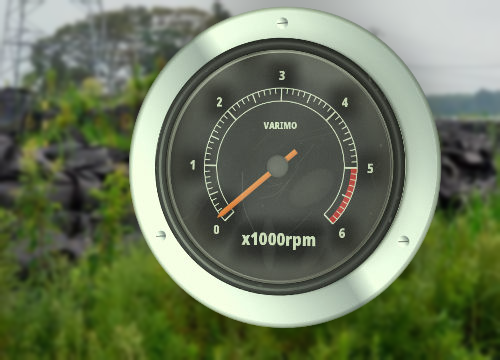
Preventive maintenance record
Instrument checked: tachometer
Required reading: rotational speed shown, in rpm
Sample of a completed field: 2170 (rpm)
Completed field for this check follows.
100 (rpm)
